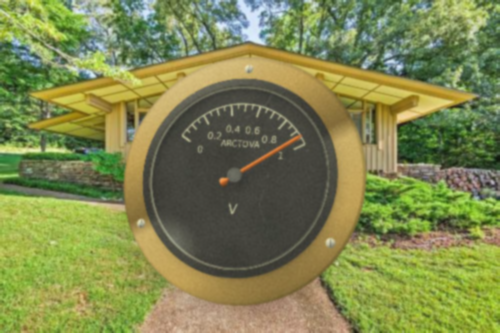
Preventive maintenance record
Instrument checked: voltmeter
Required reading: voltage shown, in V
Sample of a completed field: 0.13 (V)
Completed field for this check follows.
0.95 (V)
